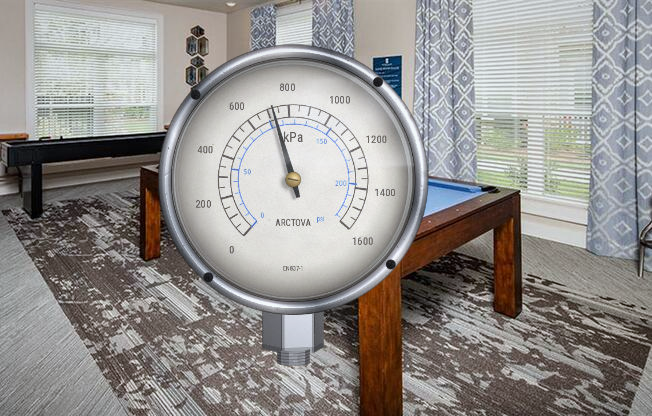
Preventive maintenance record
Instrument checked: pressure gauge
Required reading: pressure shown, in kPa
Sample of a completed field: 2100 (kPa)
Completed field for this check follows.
725 (kPa)
